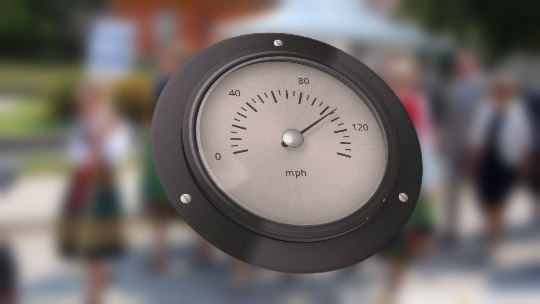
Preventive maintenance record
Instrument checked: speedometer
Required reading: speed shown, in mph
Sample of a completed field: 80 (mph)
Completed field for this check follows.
105 (mph)
